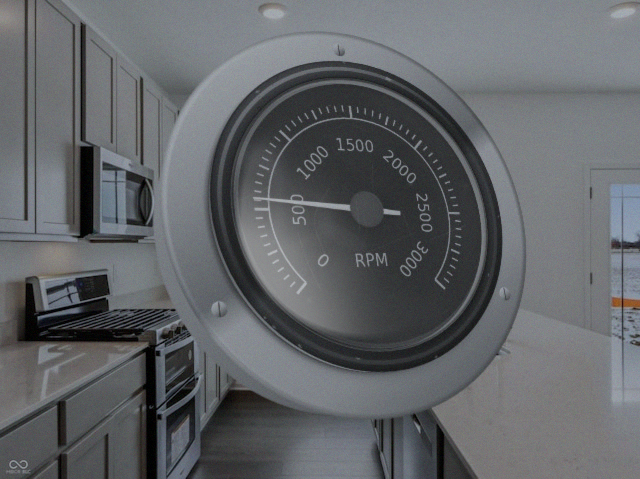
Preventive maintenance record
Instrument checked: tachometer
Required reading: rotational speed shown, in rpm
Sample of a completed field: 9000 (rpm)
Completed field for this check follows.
550 (rpm)
